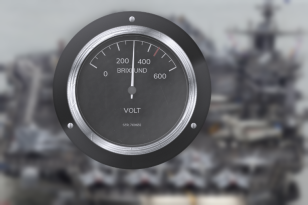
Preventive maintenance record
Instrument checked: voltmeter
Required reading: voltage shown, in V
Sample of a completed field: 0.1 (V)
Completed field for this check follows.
300 (V)
